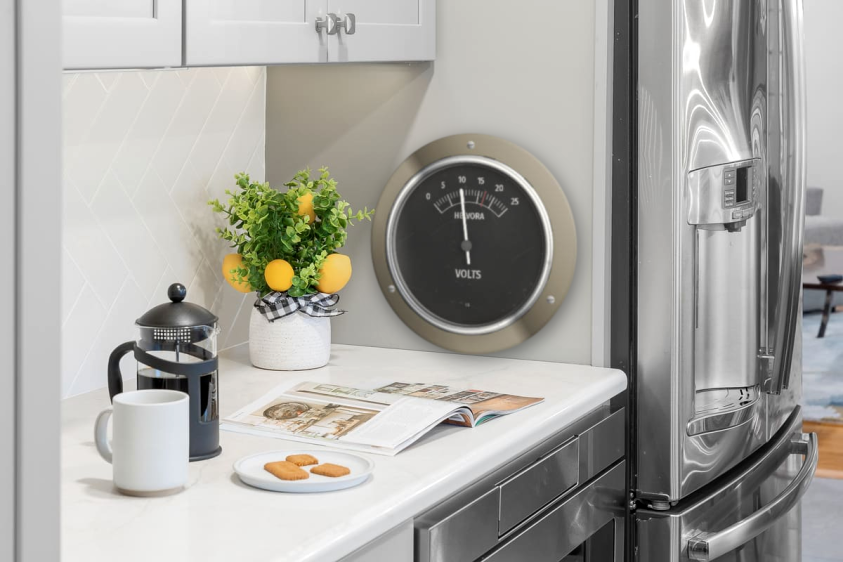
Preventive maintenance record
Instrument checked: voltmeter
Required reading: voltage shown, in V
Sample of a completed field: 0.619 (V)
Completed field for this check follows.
10 (V)
